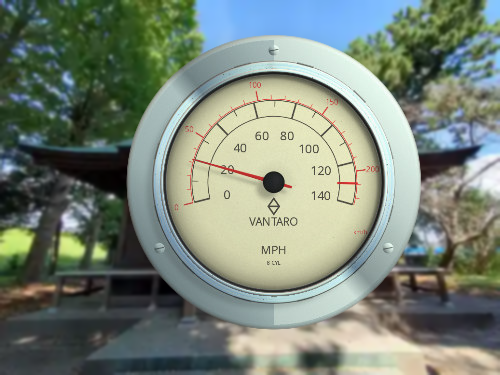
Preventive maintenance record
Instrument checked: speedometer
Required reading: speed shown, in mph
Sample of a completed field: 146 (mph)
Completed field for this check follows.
20 (mph)
